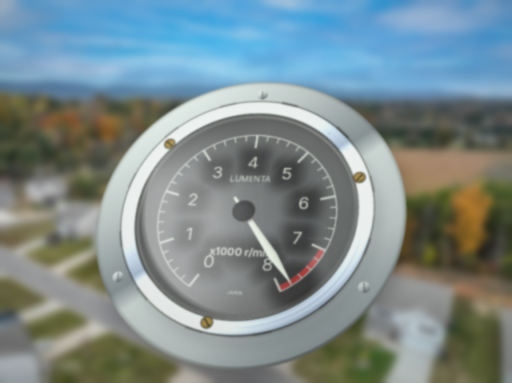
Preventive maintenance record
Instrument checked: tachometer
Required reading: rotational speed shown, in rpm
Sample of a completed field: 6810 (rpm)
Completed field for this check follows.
7800 (rpm)
